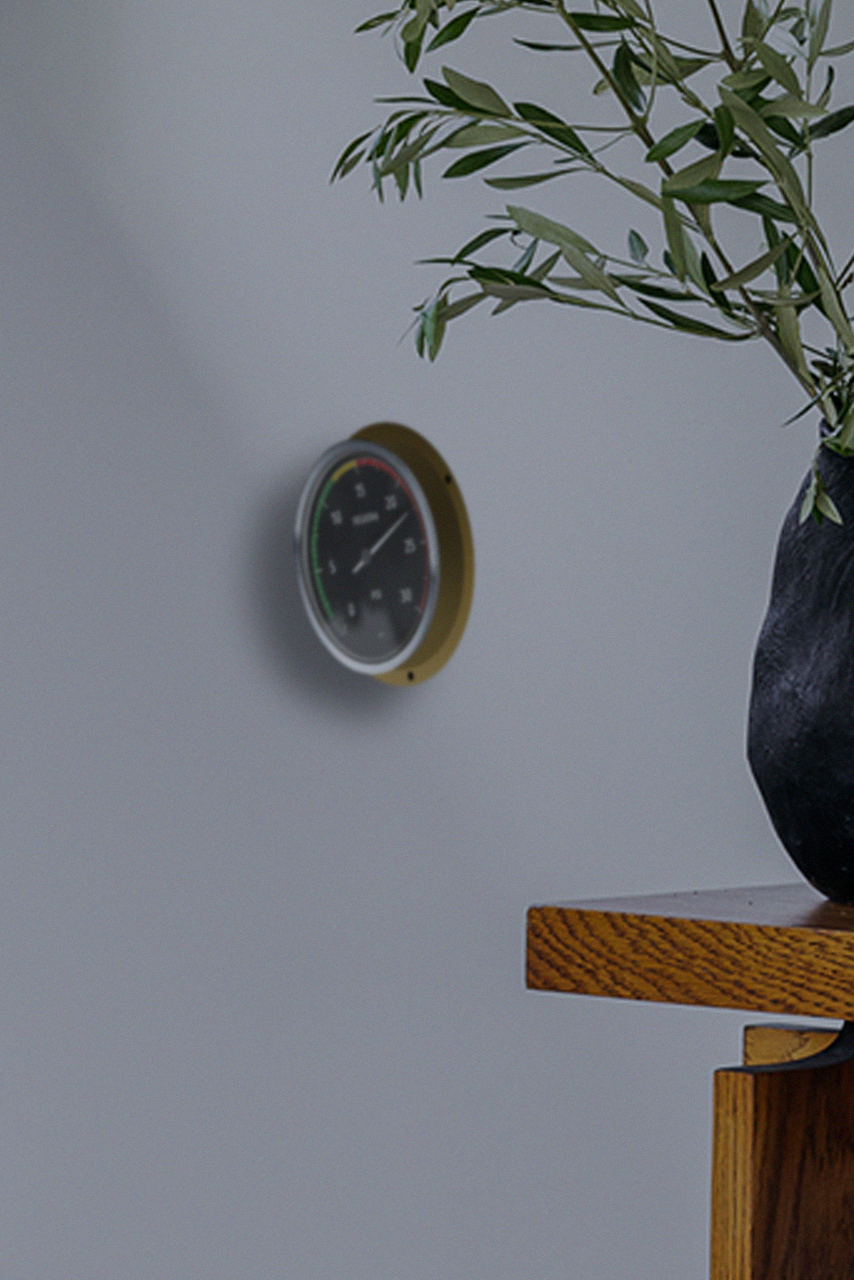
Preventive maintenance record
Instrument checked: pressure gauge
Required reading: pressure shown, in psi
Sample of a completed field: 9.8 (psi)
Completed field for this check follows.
22.5 (psi)
